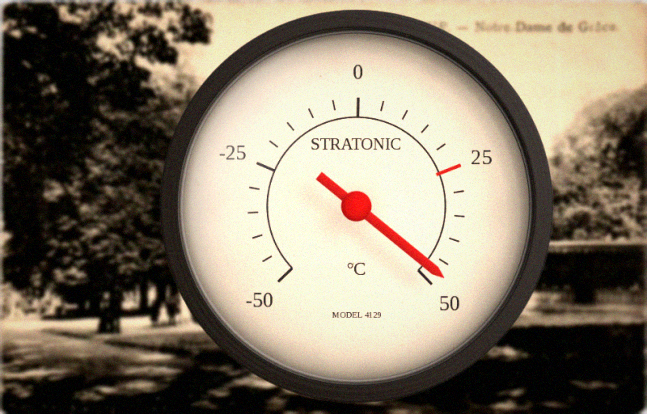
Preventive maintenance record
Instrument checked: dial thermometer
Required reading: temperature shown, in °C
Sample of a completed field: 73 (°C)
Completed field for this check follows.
47.5 (°C)
